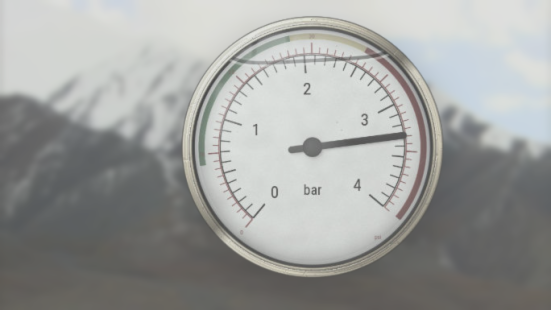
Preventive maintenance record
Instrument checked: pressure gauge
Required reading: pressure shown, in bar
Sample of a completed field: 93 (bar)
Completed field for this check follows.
3.3 (bar)
